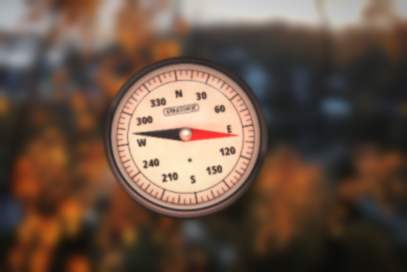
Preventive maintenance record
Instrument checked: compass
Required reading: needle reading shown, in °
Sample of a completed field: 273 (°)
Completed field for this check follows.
100 (°)
